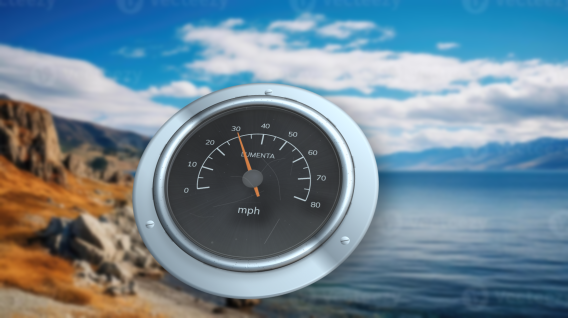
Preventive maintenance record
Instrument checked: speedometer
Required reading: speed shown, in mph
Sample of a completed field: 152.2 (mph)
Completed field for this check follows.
30 (mph)
